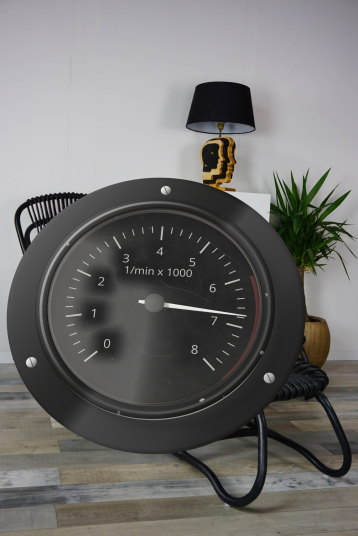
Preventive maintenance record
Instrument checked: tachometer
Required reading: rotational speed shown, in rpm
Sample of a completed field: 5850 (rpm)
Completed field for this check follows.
6800 (rpm)
